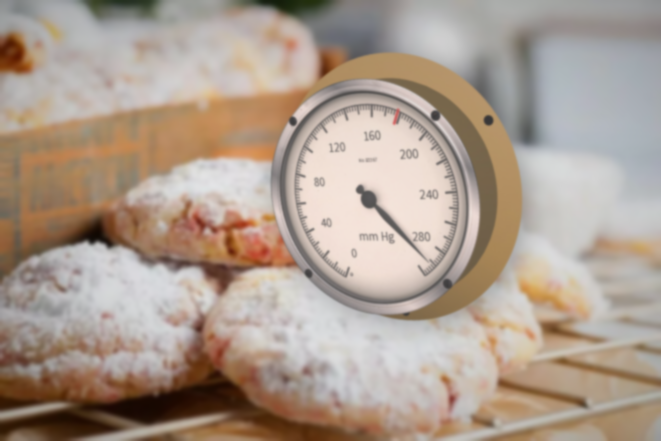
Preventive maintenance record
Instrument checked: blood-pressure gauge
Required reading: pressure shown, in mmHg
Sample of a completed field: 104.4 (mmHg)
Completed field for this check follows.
290 (mmHg)
